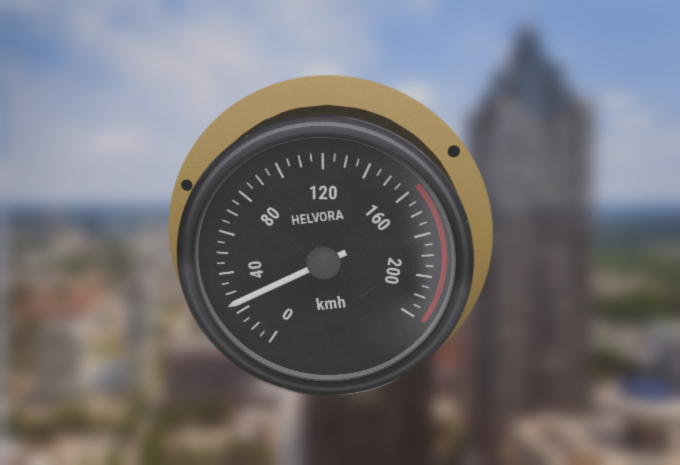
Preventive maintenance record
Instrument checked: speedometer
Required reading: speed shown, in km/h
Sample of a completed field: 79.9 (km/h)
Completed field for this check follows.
25 (km/h)
